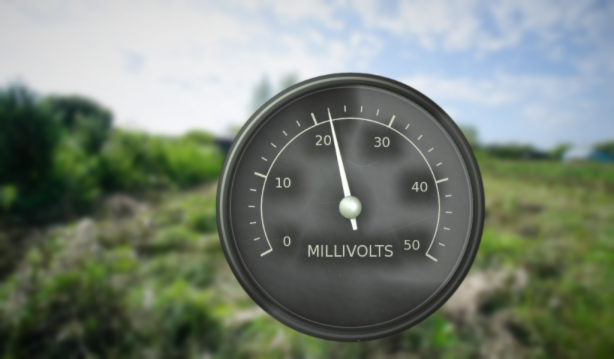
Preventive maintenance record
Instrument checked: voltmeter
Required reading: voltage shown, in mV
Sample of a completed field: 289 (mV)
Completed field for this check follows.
22 (mV)
